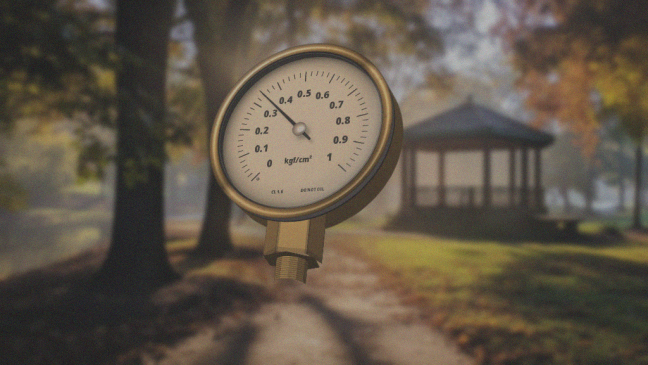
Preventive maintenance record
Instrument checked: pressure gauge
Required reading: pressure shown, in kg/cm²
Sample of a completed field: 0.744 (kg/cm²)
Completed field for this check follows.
0.34 (kg/cm²)
